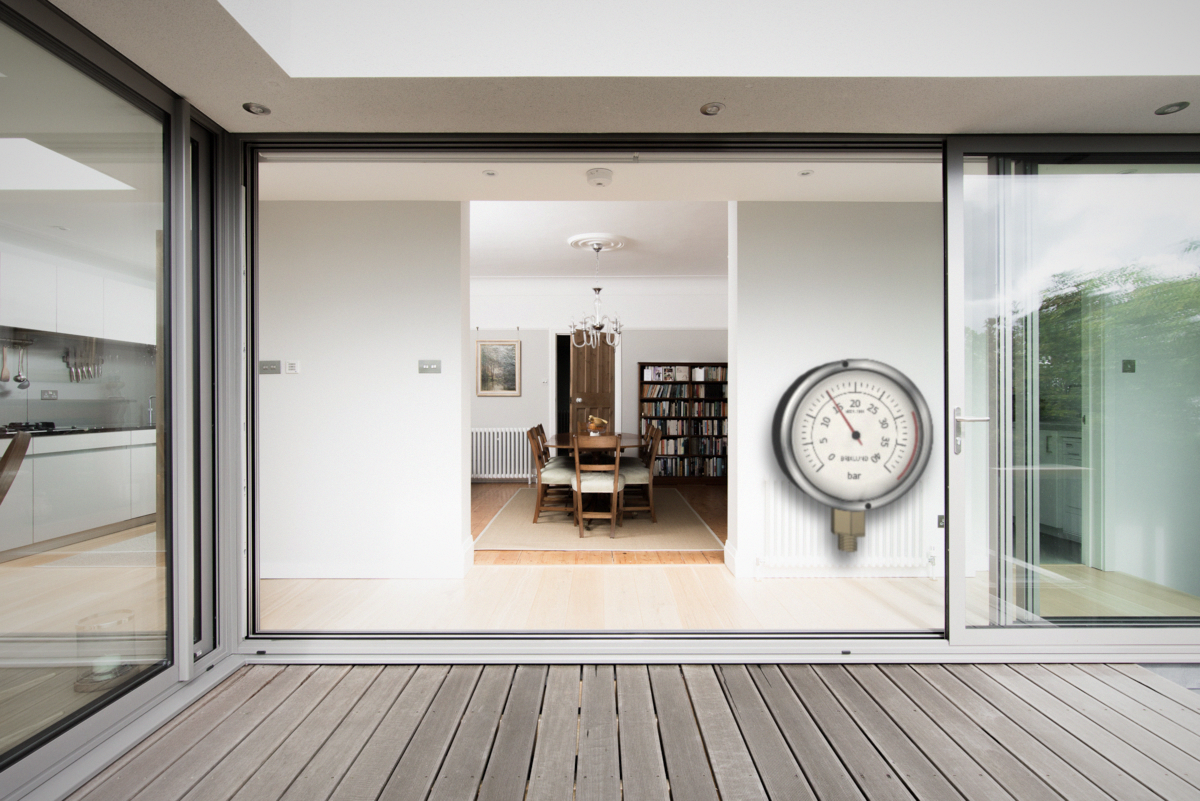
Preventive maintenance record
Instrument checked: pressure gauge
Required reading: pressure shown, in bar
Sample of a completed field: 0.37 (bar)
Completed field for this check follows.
15 (bar)
